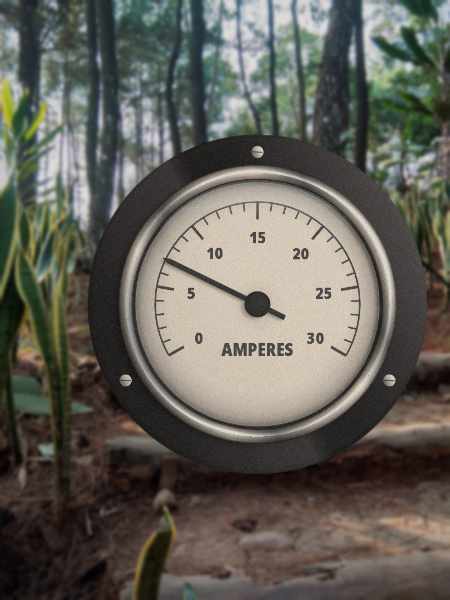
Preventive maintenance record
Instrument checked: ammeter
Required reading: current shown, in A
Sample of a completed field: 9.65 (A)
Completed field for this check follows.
7 (A)
